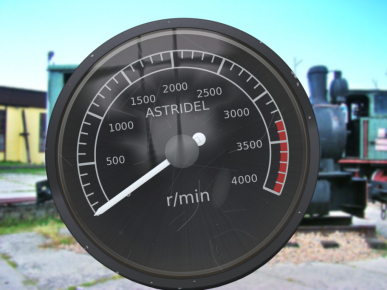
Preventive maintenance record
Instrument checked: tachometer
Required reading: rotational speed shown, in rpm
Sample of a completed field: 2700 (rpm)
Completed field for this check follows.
0 (rpm)
